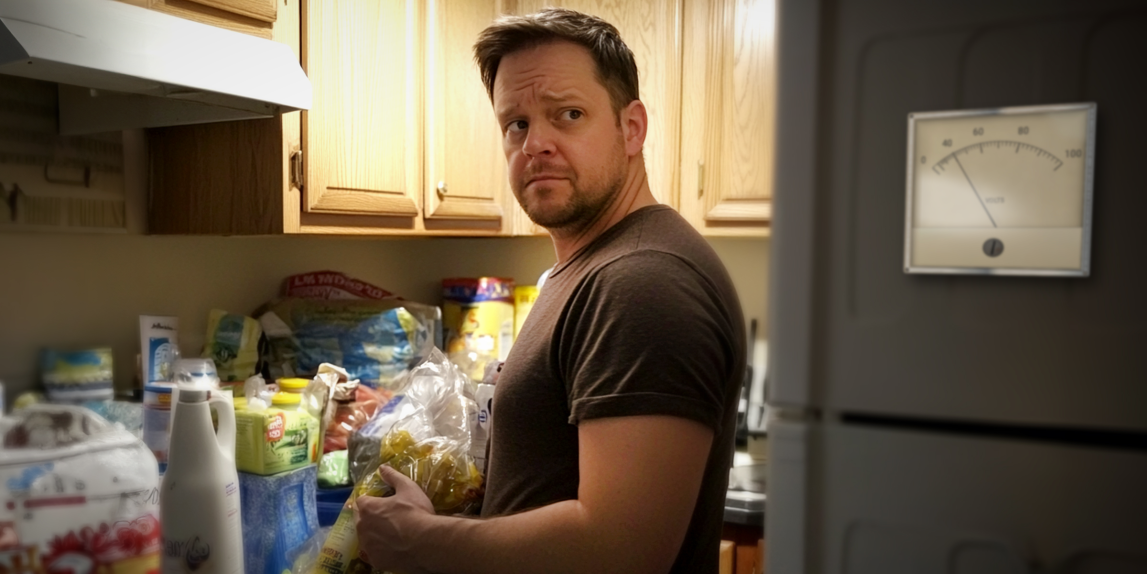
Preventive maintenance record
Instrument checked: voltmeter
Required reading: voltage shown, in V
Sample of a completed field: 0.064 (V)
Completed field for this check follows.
40 (V)
